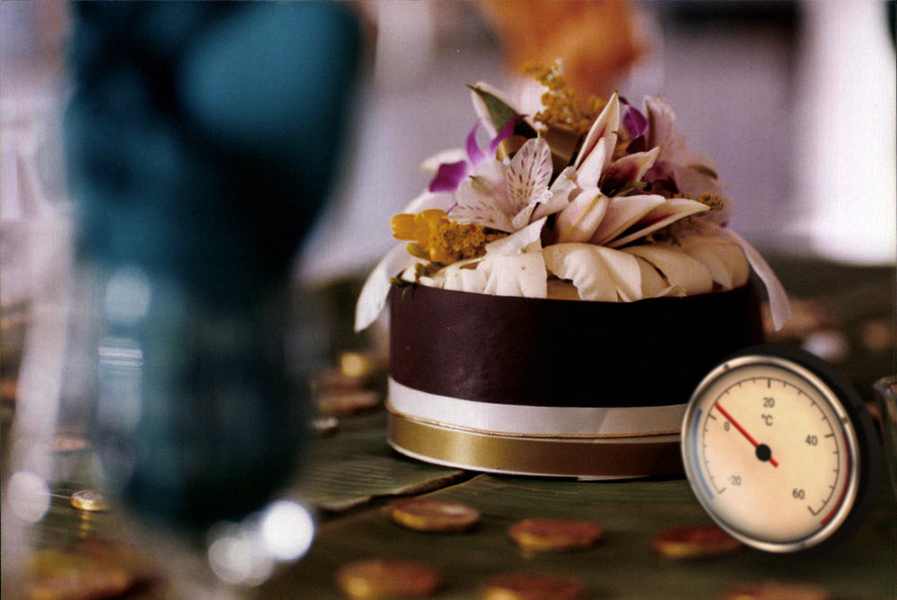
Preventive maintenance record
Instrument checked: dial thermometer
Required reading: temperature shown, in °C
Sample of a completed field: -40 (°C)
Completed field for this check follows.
4 (°C)
